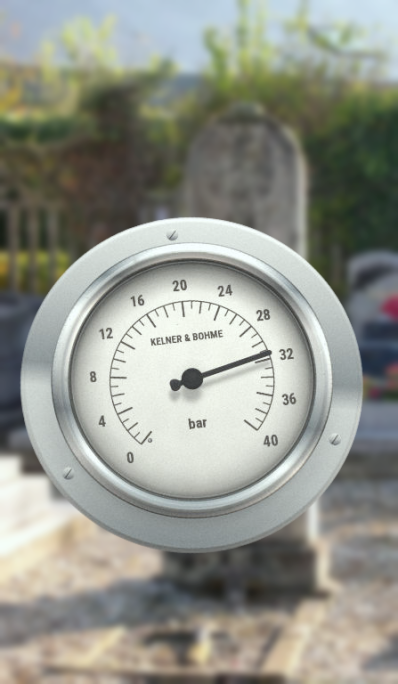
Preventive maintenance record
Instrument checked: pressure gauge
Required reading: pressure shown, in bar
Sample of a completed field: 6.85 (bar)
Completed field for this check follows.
31.5 (bar)
